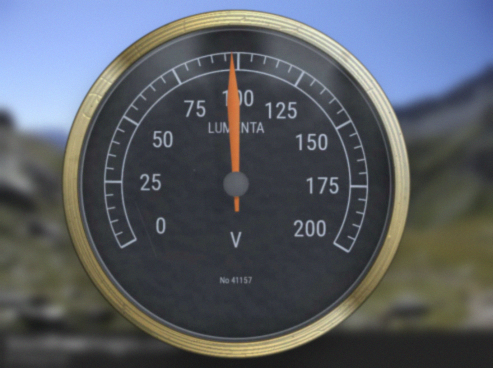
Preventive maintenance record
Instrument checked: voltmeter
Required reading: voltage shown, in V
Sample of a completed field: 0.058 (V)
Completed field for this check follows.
97.5 (V)
